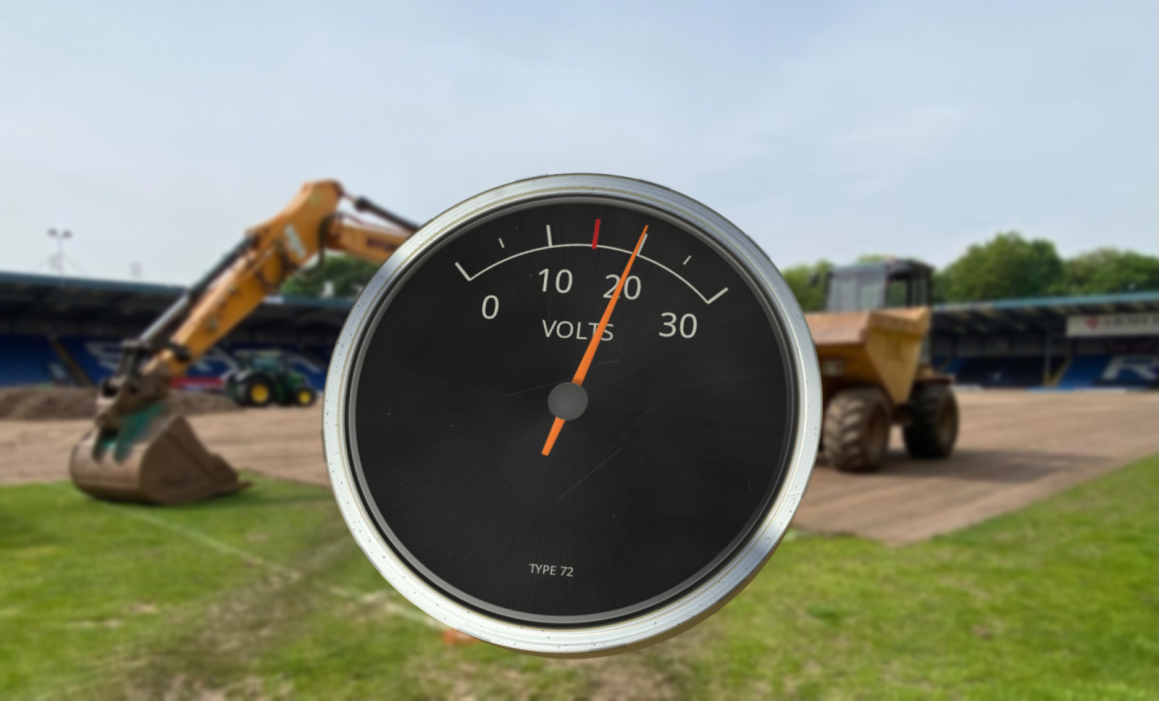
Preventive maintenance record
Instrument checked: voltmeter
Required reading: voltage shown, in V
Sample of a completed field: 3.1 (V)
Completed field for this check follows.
20 (V)
